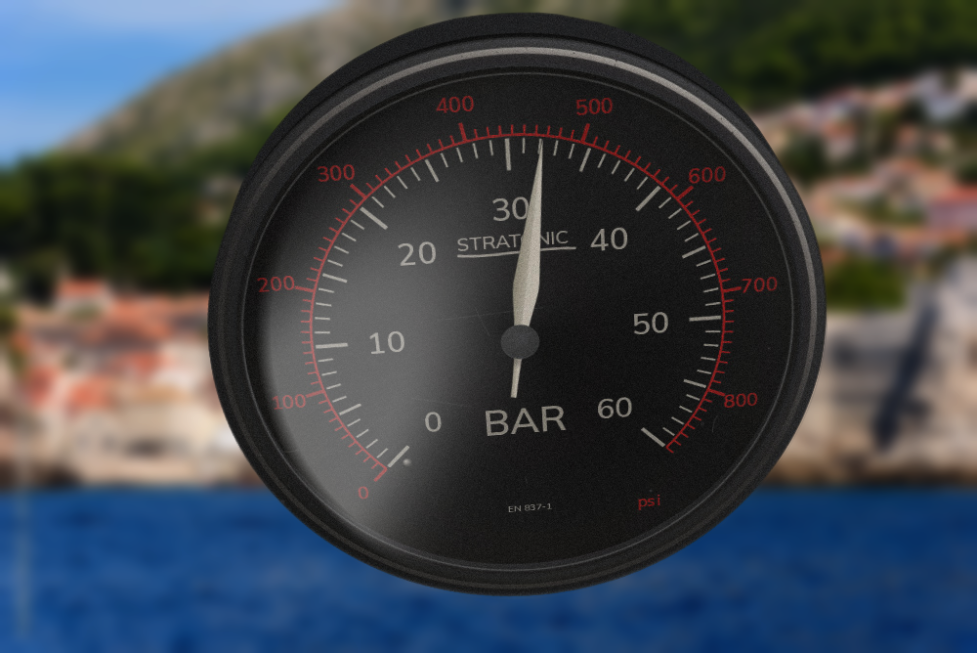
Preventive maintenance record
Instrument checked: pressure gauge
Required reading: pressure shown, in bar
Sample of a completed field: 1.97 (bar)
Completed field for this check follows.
32 (bar)
